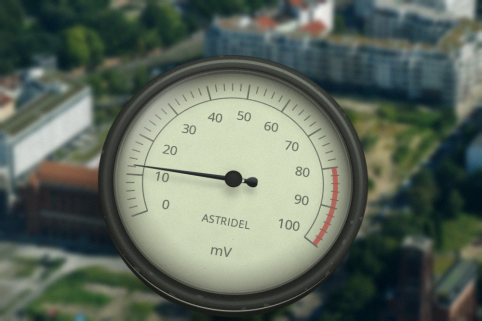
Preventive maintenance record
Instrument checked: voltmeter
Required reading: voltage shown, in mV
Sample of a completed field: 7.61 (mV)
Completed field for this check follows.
12 (mV)
